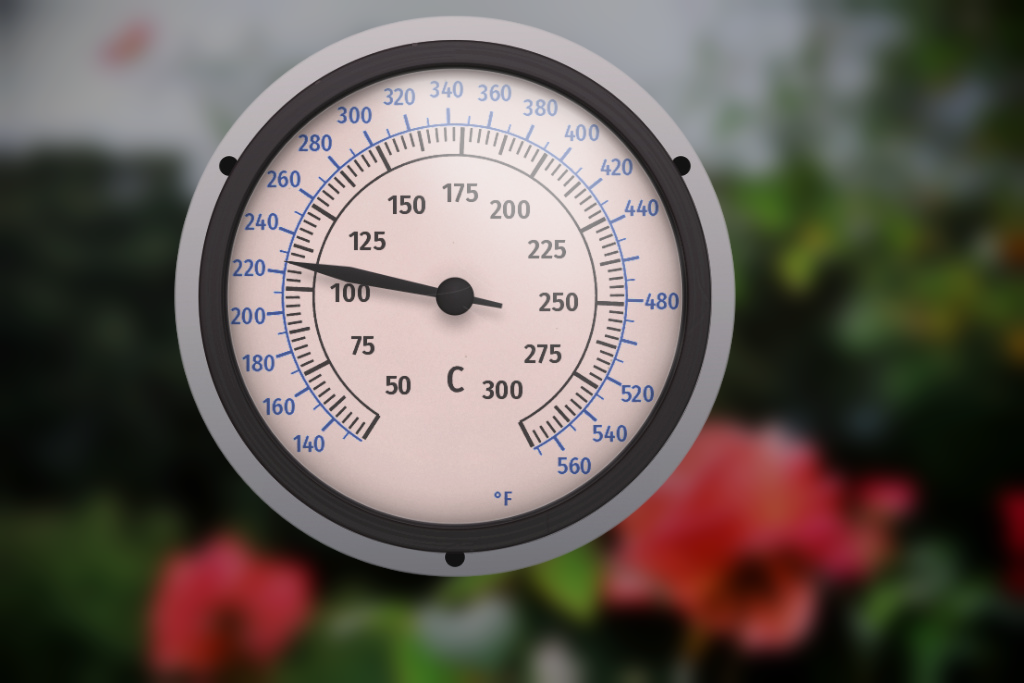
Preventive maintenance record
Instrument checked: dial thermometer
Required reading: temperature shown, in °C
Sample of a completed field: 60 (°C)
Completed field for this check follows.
107.5 (°C)
